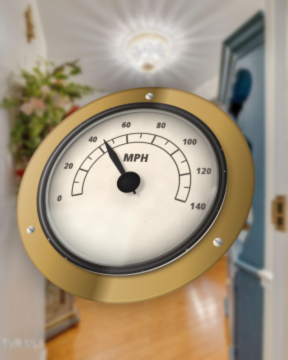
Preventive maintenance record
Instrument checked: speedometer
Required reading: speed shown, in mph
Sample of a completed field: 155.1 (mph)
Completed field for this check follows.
45 (mph)
